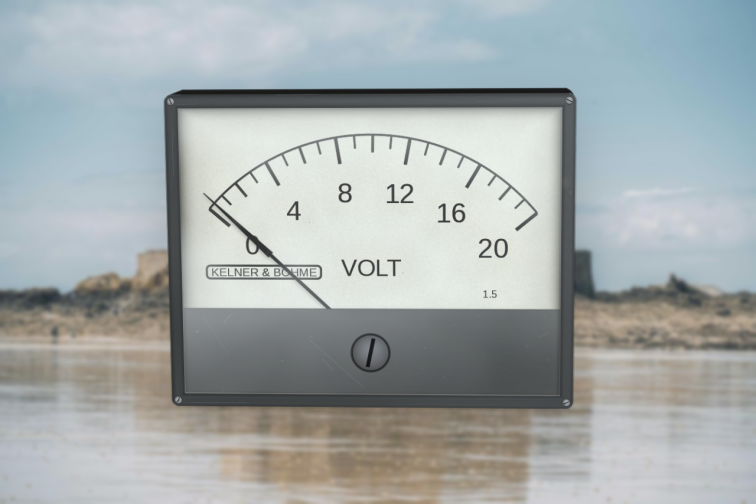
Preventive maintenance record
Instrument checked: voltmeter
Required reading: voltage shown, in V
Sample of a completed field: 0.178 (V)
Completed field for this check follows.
0.5 (V)
